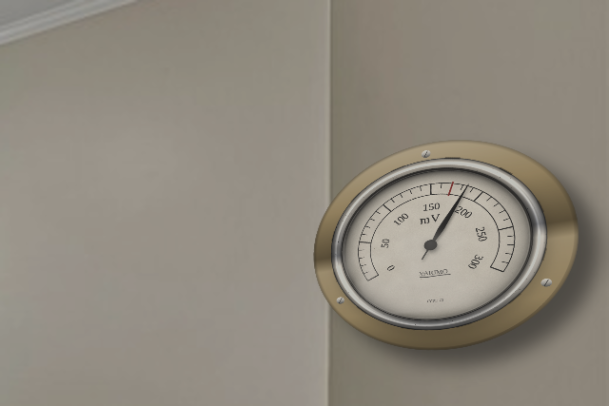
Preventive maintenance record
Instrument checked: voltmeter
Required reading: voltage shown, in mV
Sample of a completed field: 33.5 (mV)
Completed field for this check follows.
185 (mV)
